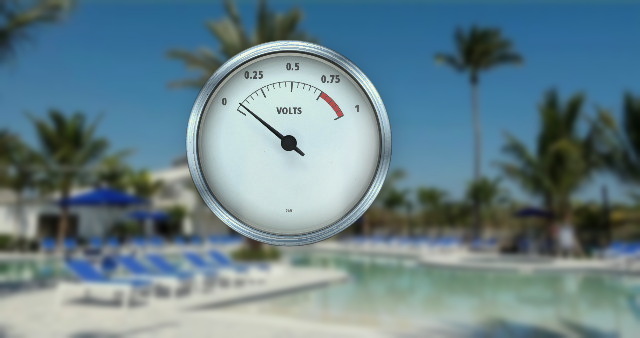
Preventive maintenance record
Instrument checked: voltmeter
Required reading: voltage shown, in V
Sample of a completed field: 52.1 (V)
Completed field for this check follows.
0.05 (V)
